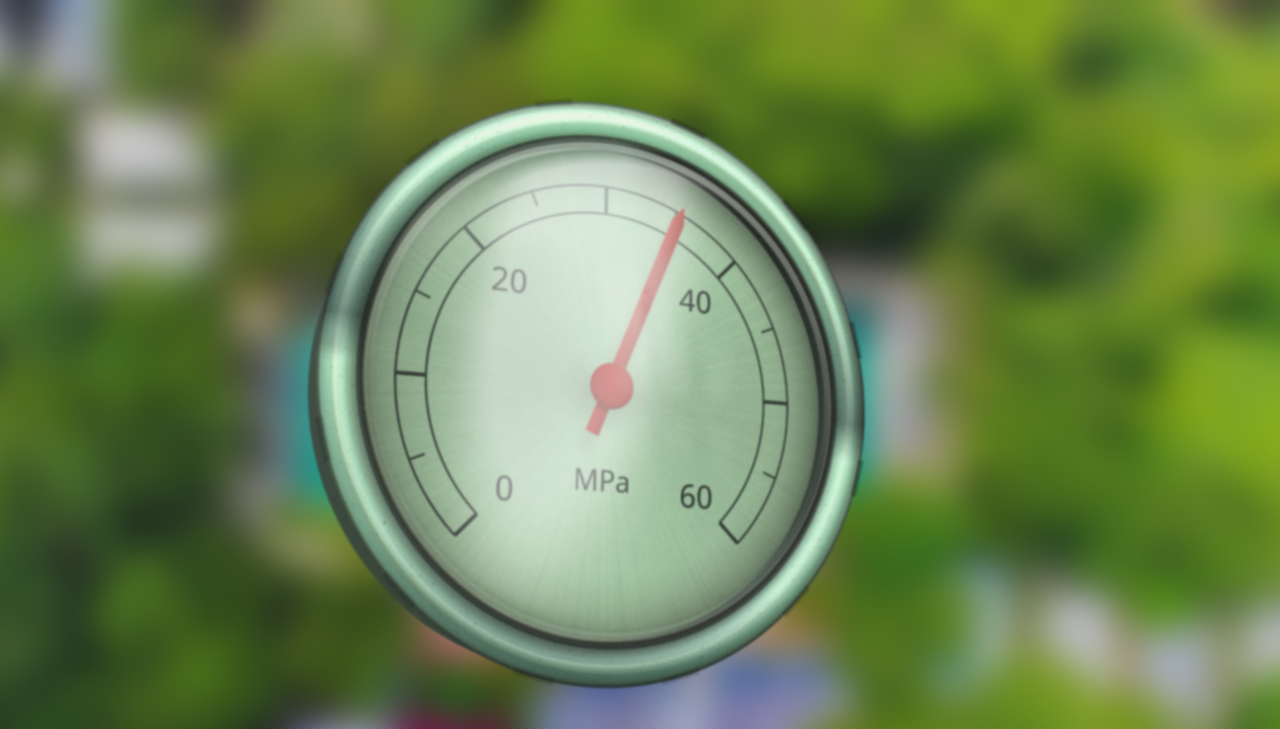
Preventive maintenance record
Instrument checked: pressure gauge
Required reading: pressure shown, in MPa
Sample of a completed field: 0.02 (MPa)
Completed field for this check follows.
35 (MPa)
